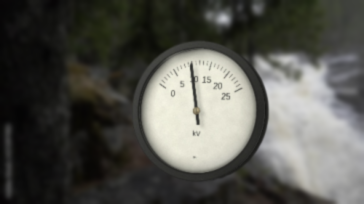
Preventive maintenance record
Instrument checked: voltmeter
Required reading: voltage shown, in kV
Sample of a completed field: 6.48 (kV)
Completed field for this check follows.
10 (kV)
